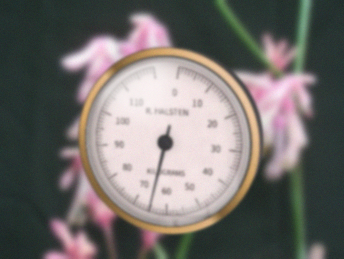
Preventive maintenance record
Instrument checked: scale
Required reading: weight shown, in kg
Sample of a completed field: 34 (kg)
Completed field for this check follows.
65 (kg)
